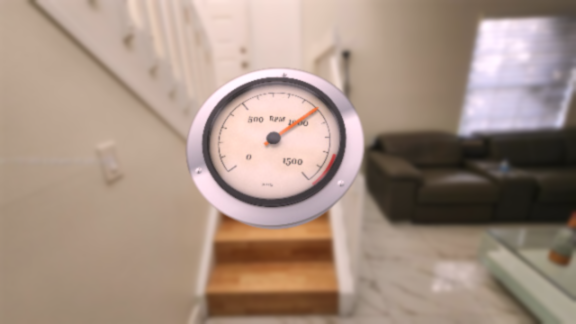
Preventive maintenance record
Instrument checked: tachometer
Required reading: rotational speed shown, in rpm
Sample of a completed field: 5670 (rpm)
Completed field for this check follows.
1000 (rpm)
